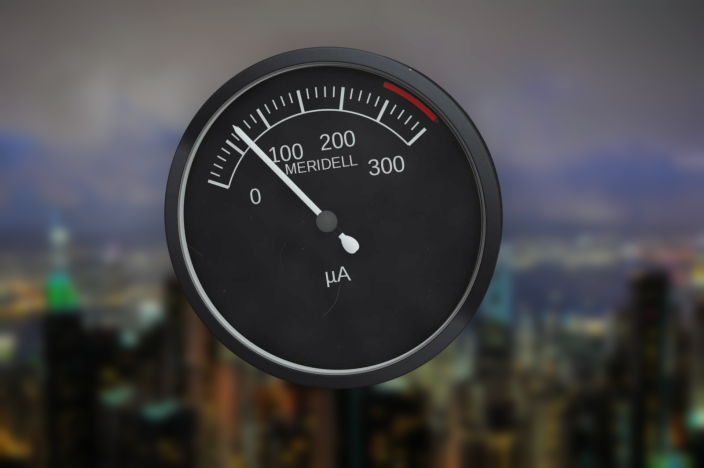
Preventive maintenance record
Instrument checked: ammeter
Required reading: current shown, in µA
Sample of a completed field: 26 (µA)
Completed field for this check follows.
70 (µA)
